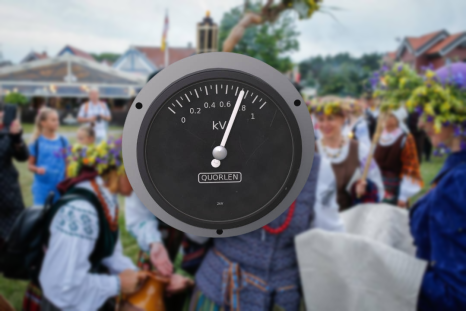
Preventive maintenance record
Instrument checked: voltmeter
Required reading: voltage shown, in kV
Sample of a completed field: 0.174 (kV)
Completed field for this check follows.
0.75 (kV)
